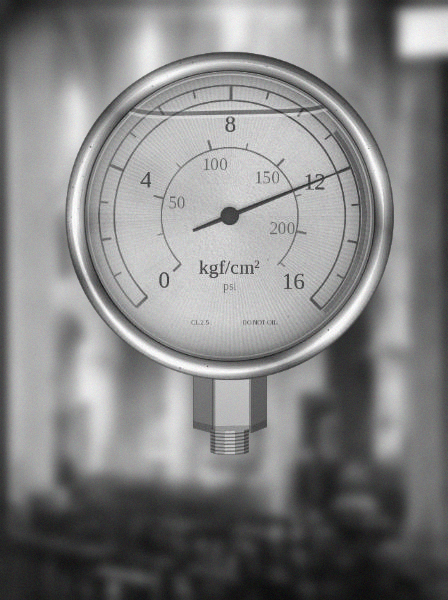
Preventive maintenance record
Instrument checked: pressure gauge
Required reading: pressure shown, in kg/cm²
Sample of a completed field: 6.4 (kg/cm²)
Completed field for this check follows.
12 (kg/cm²)
